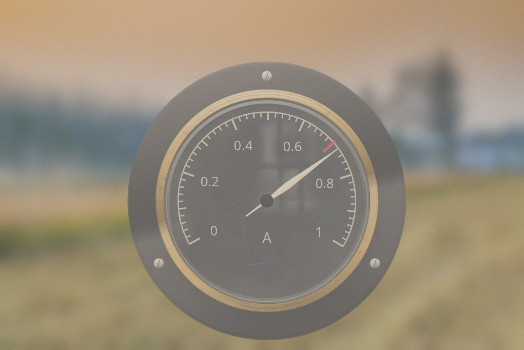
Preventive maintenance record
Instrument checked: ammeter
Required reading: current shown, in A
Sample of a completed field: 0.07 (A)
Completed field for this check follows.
0.72 (A)
